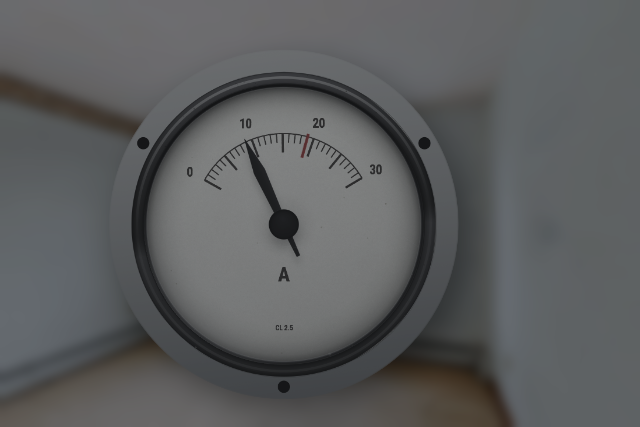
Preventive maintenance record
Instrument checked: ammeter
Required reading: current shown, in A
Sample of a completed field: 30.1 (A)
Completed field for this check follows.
9 (A)
